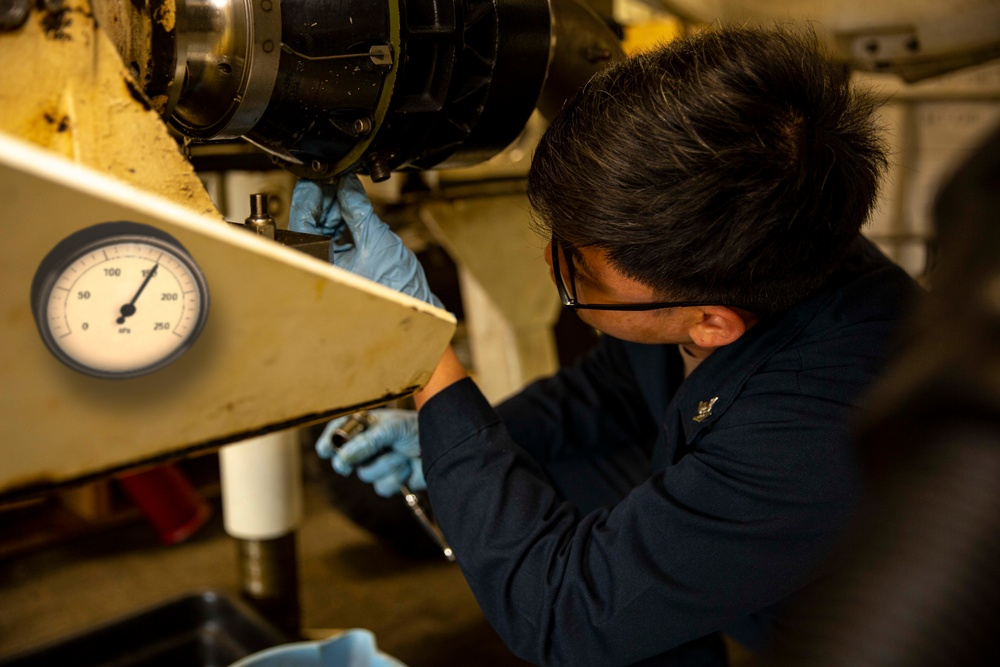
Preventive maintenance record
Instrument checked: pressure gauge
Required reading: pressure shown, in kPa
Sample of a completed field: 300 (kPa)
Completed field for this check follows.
150 (kPa)
